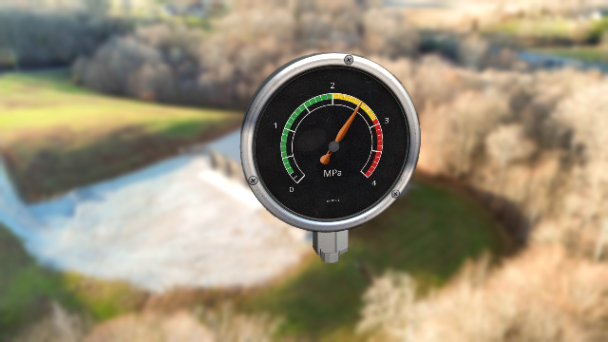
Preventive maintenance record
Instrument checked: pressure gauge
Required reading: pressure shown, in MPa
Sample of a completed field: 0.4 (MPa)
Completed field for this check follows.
2.5 (MPa)
